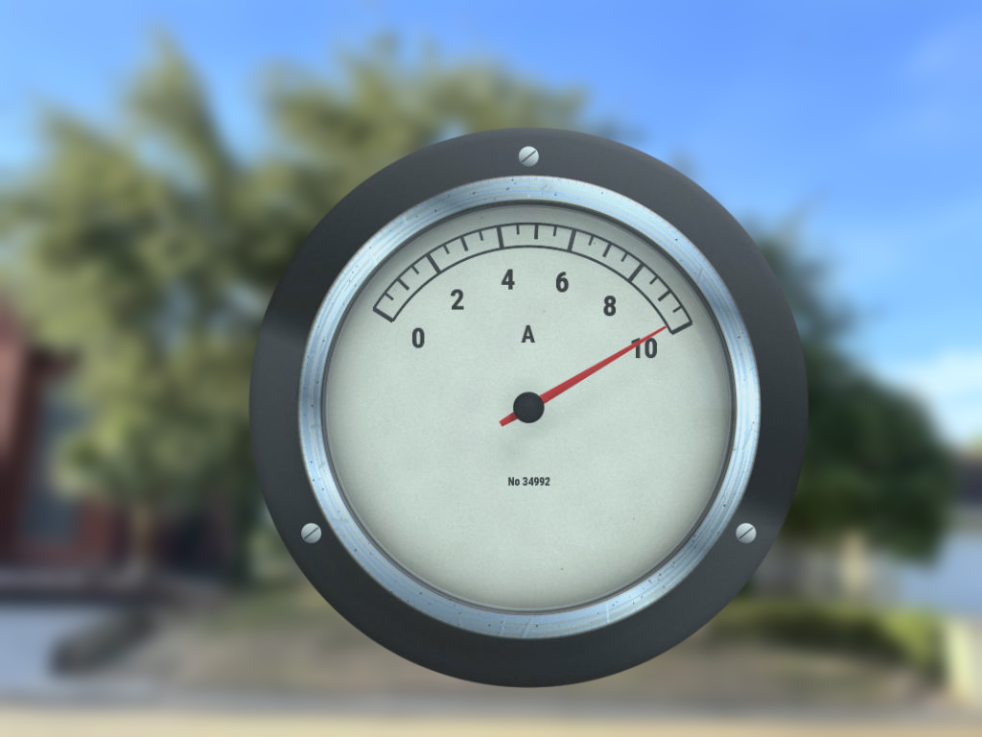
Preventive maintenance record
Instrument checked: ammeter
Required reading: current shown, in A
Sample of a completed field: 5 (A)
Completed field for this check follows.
9.75 (A)
